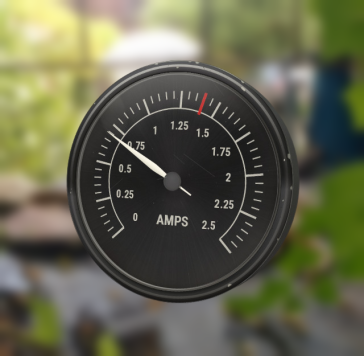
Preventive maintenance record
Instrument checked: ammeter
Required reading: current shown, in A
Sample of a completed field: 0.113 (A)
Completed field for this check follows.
0.7 (A)
